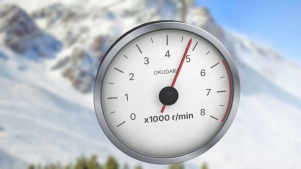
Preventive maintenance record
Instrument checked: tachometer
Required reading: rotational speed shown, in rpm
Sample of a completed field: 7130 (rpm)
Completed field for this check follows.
4750 (rpm)
